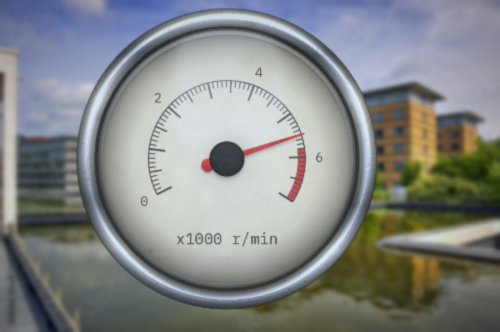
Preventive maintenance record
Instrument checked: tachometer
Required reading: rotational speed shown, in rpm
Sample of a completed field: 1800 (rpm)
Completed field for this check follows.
5500 (rpm)
